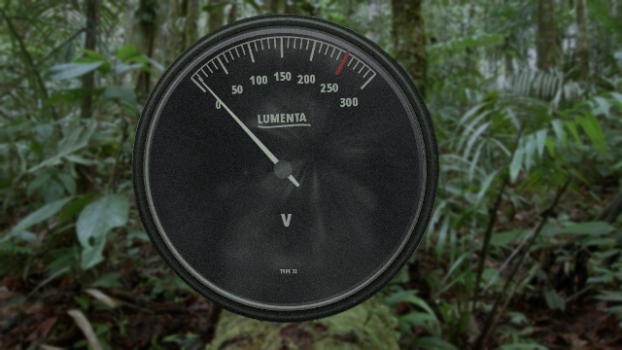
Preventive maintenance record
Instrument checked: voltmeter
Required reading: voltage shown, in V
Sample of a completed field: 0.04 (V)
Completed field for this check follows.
10 (V)
